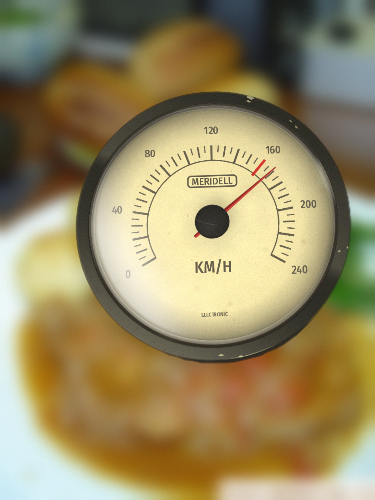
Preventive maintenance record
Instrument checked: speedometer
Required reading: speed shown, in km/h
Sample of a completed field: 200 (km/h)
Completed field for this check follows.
170 (km/h)
